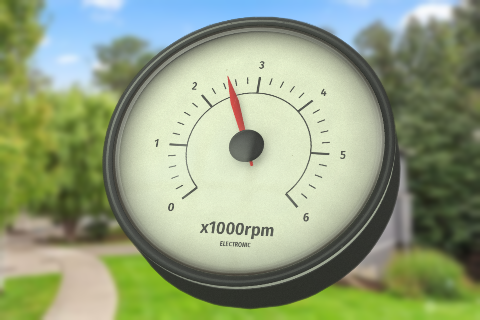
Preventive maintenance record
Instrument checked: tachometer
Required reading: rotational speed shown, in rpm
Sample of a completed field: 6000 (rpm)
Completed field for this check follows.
2500 (rpm)
